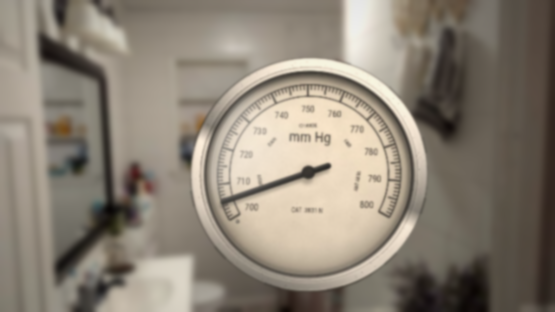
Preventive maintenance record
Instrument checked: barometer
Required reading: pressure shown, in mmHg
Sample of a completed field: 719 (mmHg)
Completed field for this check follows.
705 (mmHg)
